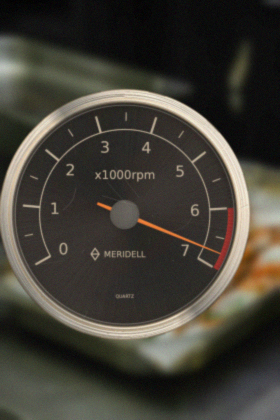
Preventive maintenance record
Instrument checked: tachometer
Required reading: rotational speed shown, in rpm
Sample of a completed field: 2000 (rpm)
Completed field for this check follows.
6750 (rpm)
